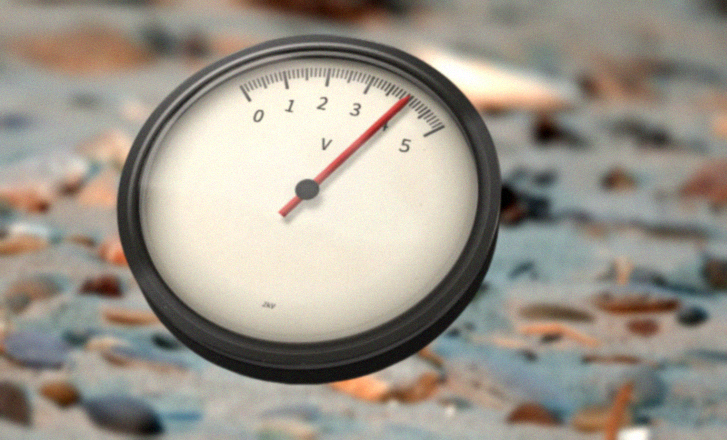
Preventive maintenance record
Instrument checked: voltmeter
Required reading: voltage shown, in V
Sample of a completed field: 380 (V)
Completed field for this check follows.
4 (V)
